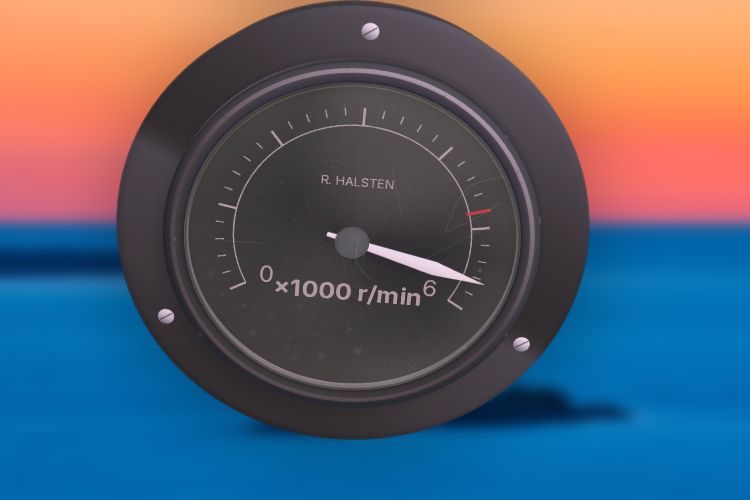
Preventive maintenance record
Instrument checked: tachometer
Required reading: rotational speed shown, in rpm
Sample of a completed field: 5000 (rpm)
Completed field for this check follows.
5600 (rpm)
